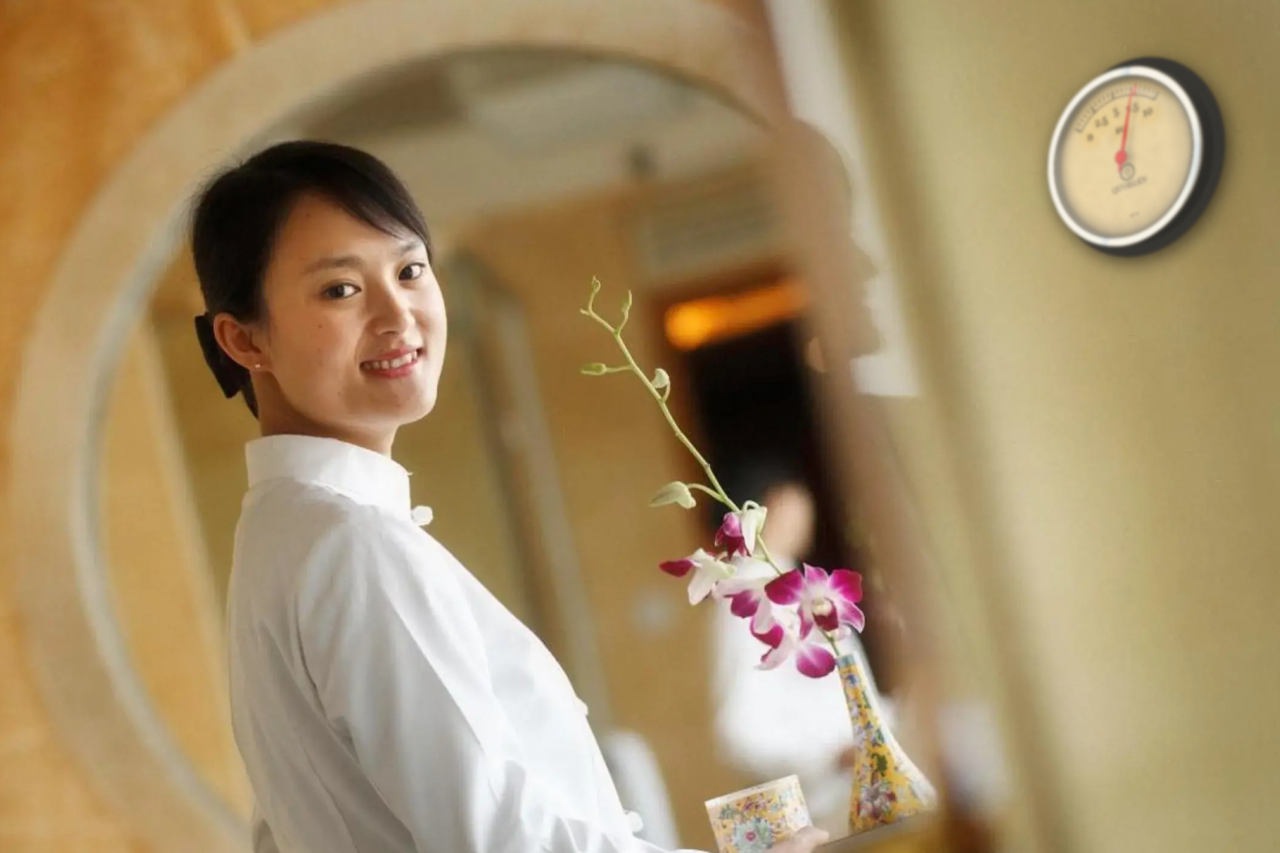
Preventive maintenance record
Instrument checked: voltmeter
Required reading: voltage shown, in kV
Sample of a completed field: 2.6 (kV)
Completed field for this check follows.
7.5 (kV)
